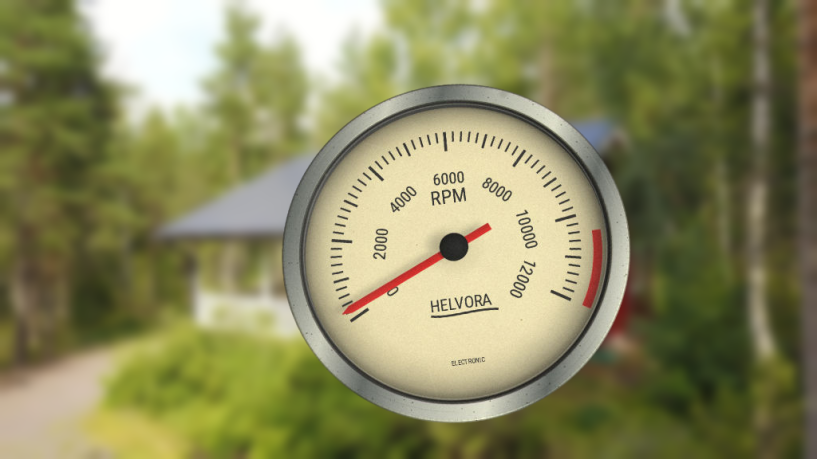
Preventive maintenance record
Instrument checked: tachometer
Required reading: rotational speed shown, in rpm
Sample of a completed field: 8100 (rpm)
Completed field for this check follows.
200 (rpm)
